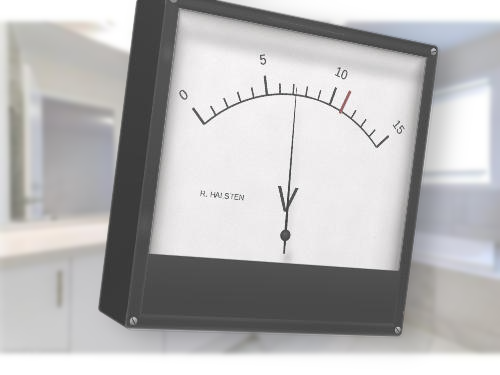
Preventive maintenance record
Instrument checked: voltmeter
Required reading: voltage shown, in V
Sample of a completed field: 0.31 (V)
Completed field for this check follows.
7 (V)
